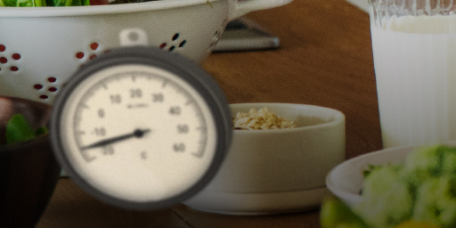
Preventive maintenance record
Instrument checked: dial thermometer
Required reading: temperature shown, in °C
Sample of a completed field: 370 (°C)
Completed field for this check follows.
-15 (°C)
